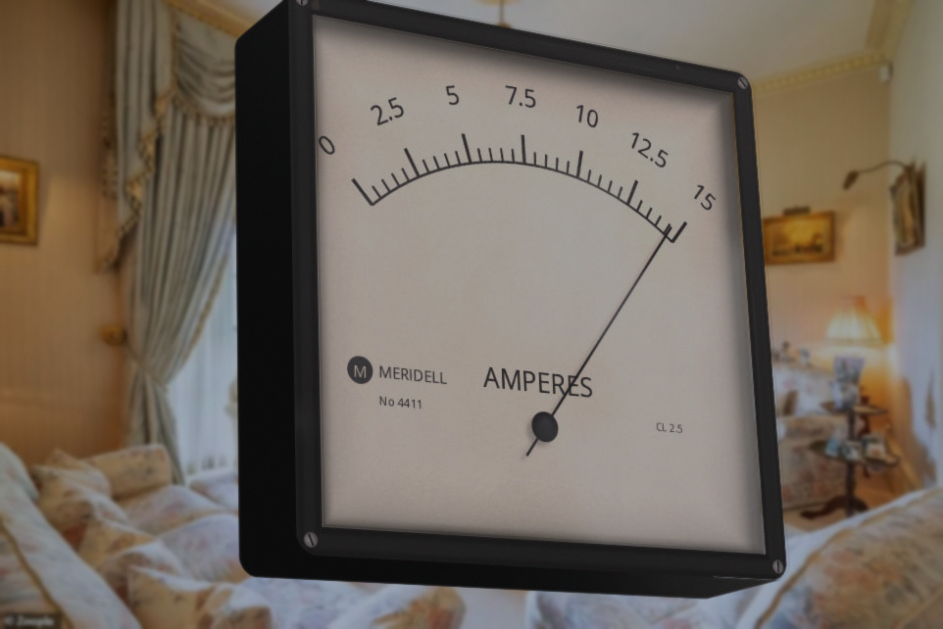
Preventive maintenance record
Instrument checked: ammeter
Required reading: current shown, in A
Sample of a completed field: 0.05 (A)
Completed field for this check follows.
14.5 (A)
